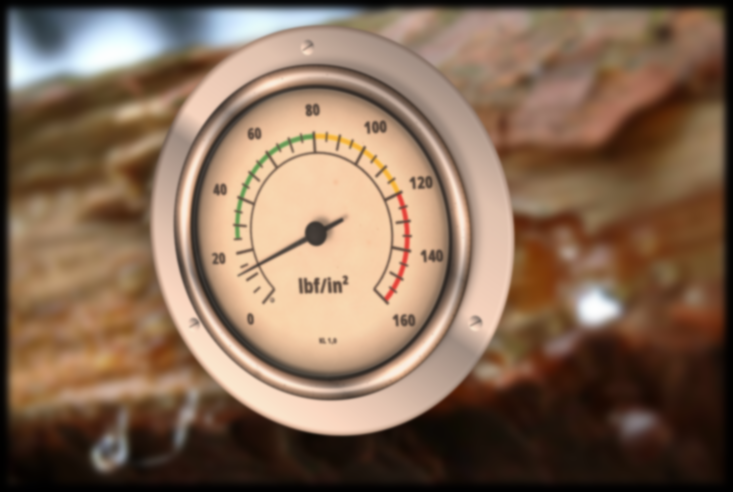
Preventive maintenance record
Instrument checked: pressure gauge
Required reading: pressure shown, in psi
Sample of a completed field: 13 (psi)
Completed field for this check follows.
12.5 (psi)
